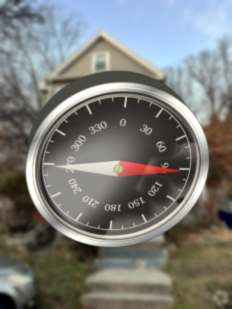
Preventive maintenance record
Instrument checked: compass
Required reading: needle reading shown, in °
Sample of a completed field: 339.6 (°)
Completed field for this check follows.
90 (°)
